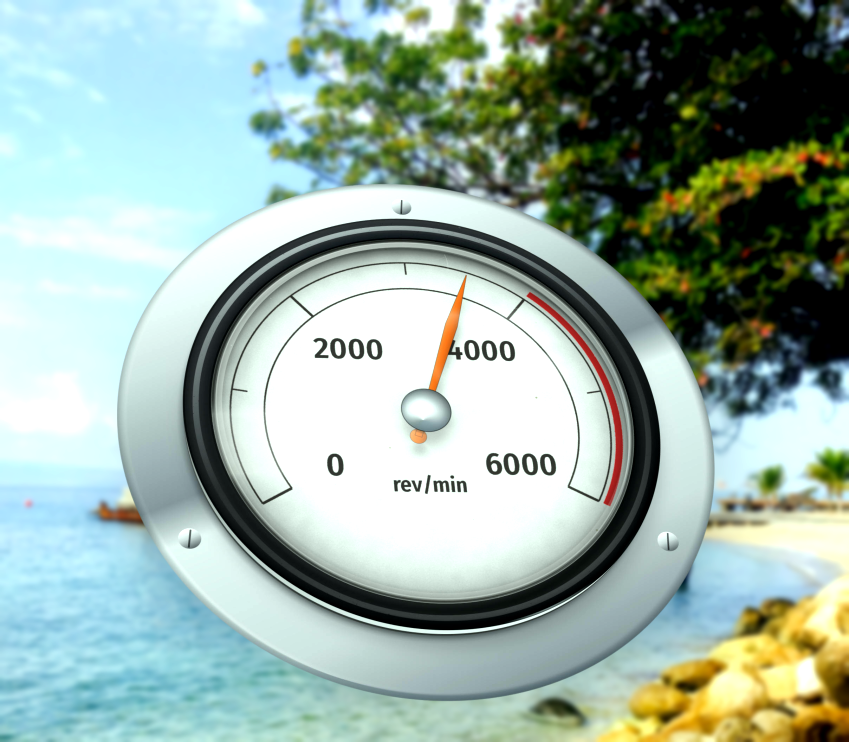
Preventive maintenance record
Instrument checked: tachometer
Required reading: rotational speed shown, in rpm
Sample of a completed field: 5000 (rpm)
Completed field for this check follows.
3500 (rpm)
